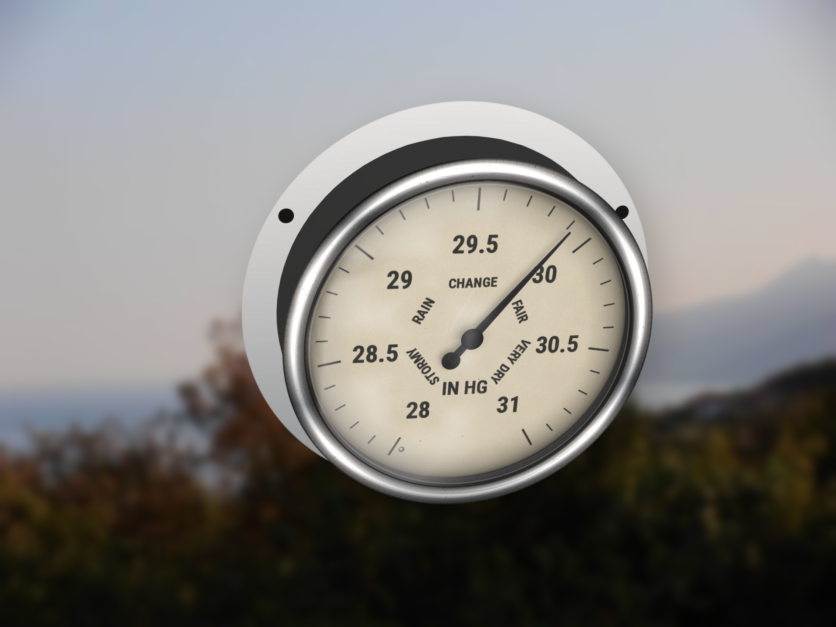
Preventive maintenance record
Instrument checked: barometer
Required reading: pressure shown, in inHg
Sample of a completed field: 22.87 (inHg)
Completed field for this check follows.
29.9 (inHg)
